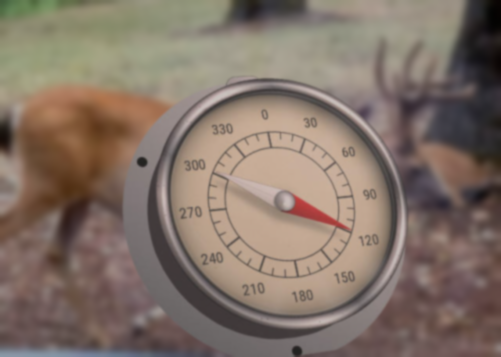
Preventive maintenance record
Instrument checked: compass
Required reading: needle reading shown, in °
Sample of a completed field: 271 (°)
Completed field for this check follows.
120 (°)
